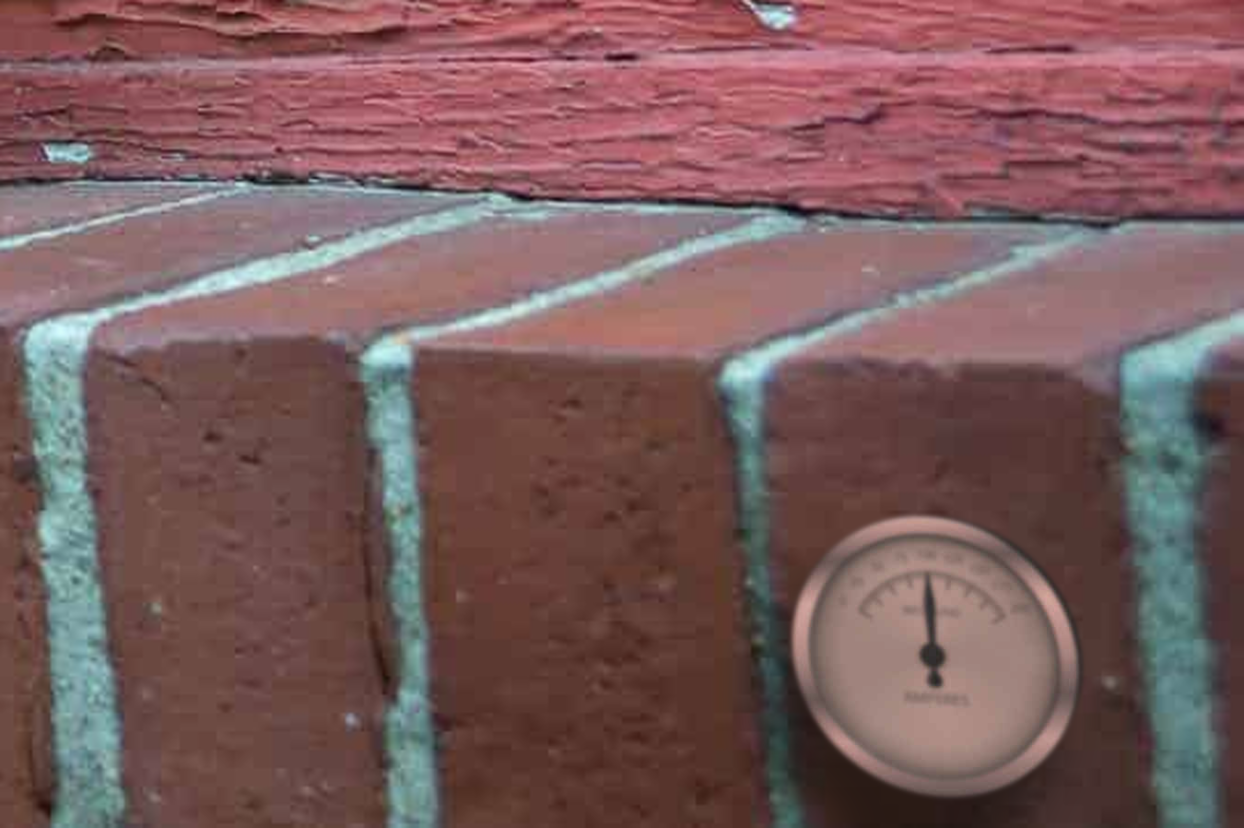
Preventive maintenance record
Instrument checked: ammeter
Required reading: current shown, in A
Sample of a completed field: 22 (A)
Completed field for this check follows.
100 (A)
